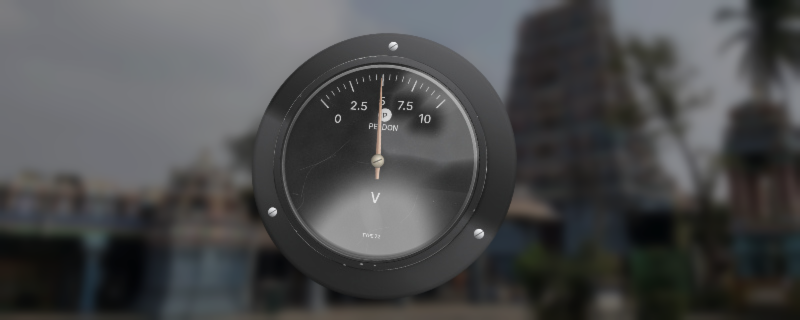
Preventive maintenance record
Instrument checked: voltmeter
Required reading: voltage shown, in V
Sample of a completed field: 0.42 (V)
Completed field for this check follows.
5 (V)
